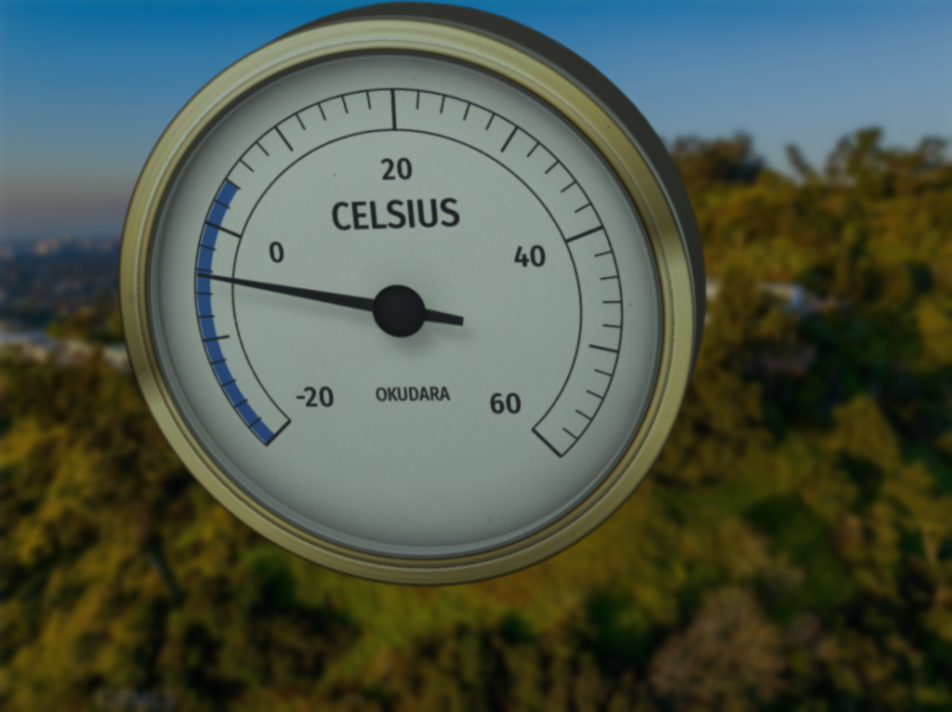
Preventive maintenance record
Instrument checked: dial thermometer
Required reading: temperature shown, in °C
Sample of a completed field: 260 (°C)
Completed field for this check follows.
-4 (°C)
